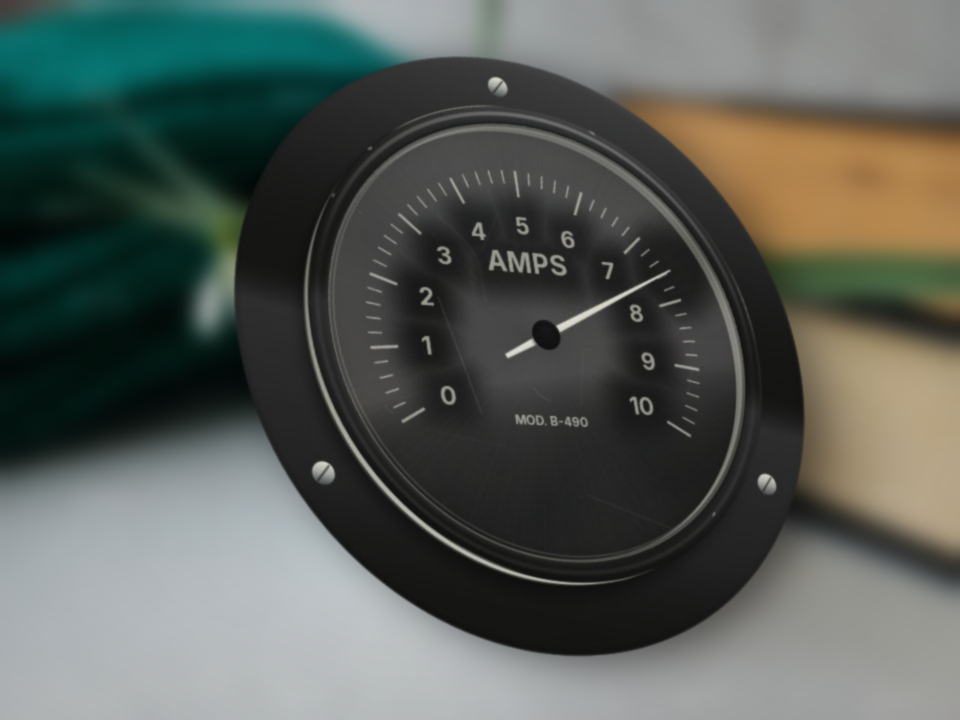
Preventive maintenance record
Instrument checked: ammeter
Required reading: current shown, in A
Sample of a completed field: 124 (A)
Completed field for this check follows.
7.6 (A)
